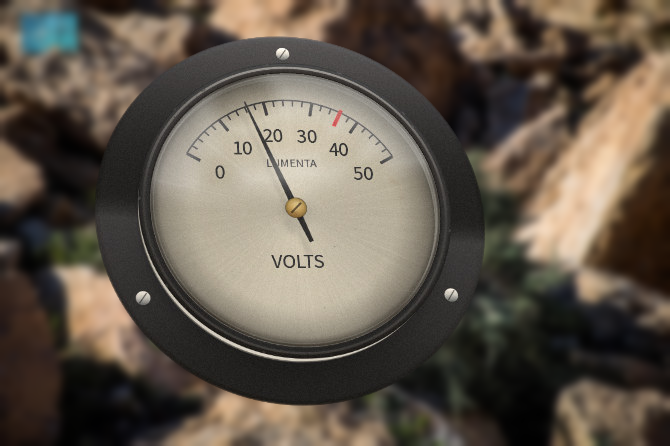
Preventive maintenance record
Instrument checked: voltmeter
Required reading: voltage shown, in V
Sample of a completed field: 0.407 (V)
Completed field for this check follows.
16 (V)
